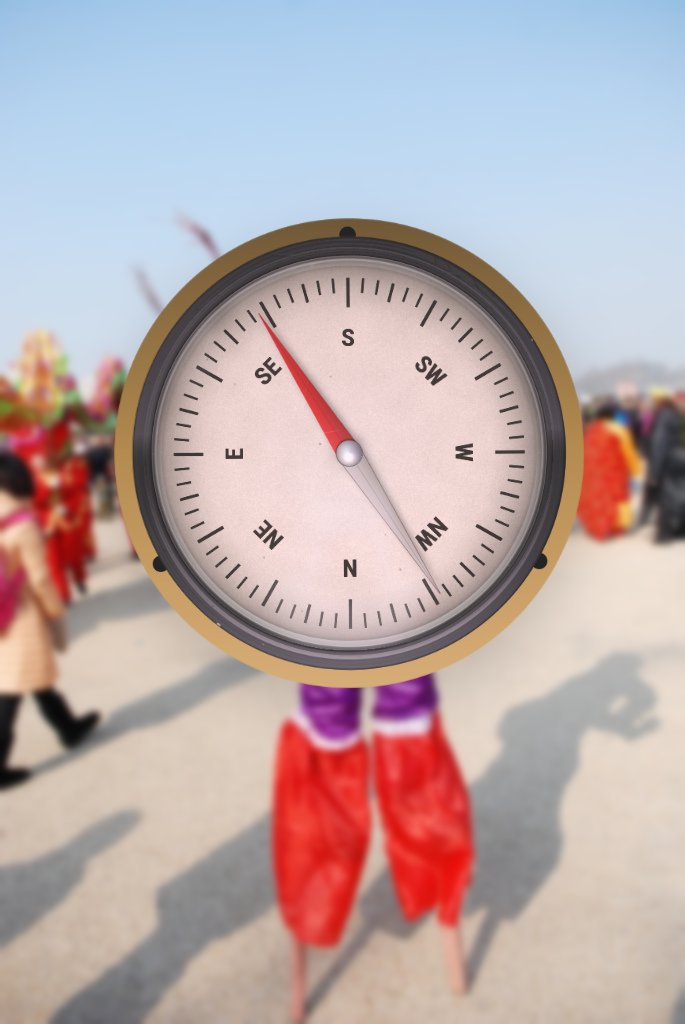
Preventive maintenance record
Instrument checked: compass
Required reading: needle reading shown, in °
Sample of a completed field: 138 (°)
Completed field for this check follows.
147.5 (°)
